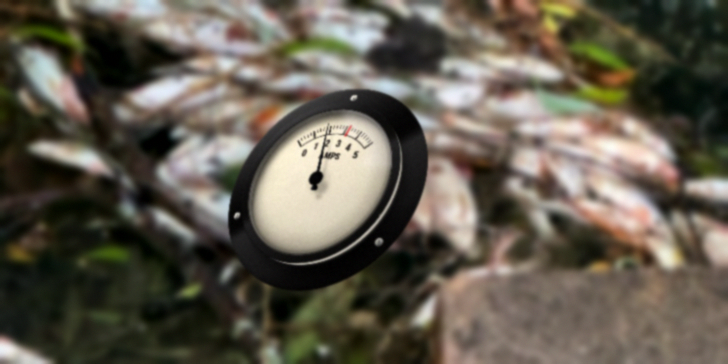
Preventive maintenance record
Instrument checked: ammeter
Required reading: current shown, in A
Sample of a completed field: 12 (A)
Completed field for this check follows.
2 (A)
